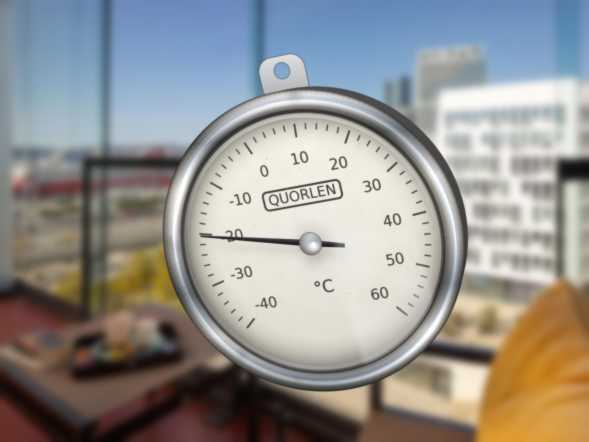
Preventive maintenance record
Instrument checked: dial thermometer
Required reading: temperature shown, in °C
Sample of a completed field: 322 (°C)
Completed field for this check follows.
-20 (°C)
